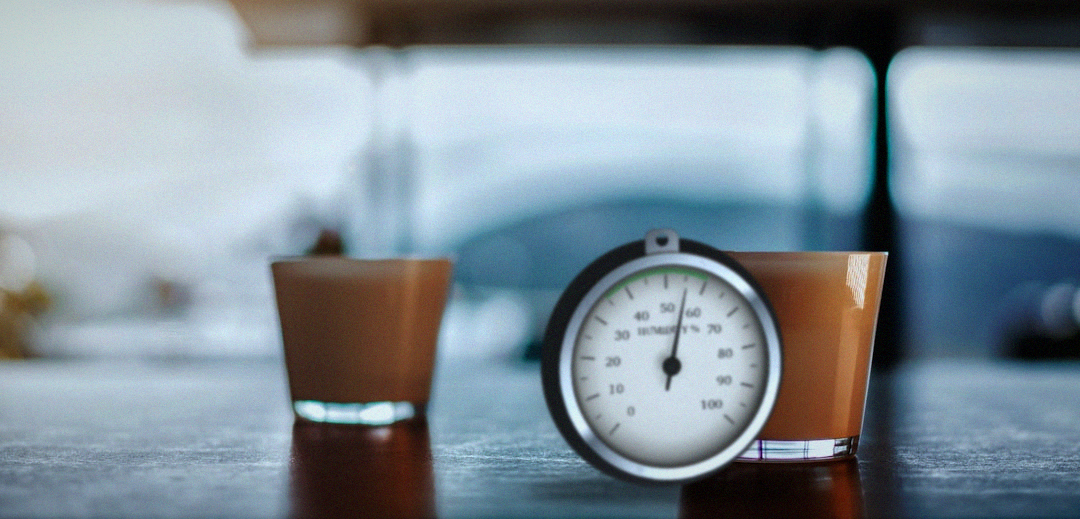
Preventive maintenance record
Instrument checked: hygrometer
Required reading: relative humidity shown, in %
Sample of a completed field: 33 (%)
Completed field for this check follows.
55 (%)
